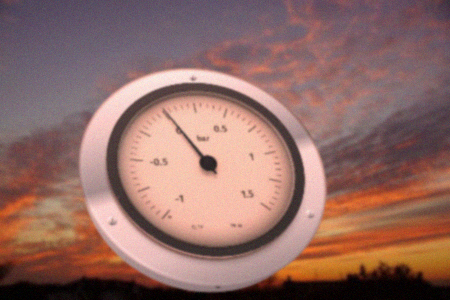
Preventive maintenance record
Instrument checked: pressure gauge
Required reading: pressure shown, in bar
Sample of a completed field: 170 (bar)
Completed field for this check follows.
0 (bar)
